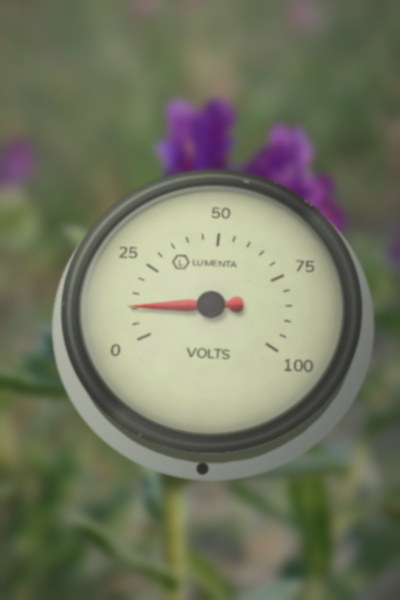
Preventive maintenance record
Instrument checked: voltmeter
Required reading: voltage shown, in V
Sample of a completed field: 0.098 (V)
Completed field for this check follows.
10 (V)
